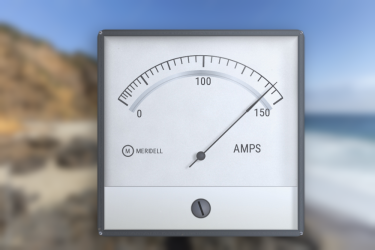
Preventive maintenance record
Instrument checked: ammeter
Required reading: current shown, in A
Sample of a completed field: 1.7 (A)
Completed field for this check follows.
142.5 (A)
